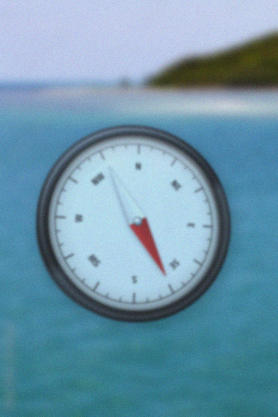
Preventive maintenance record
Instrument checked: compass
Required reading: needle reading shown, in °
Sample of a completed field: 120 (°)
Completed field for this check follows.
150 (°)
